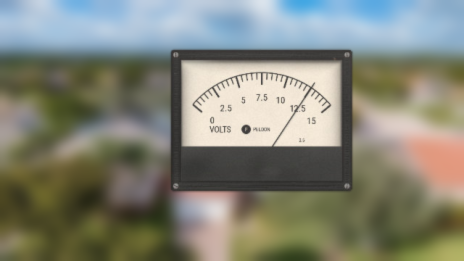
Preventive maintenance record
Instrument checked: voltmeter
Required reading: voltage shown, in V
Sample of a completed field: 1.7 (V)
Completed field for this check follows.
12.5 (V)
